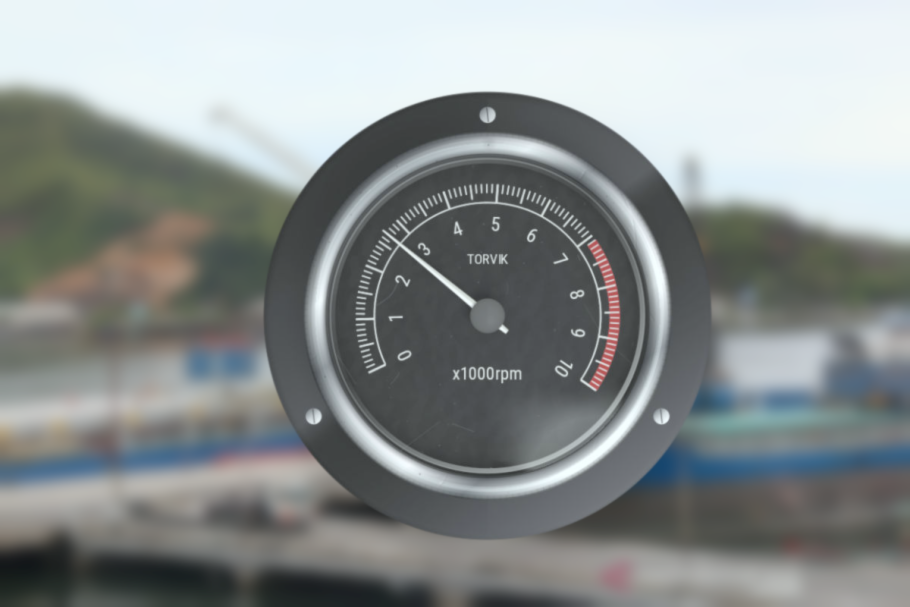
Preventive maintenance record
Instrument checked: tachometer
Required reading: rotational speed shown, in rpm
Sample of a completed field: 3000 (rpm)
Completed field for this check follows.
2700 (rpm)
